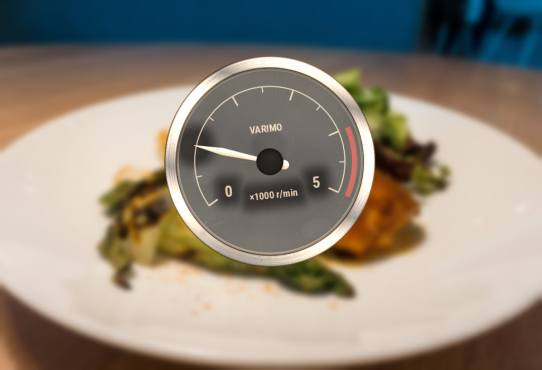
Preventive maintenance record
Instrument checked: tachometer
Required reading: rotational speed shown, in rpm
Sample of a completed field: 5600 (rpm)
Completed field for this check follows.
1000 (rpm)
